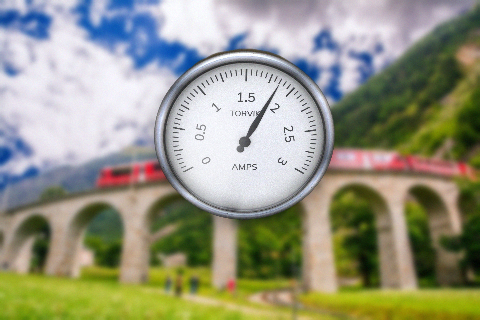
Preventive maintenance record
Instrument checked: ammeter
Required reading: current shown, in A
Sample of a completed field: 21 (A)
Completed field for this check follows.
1.85 (A)
